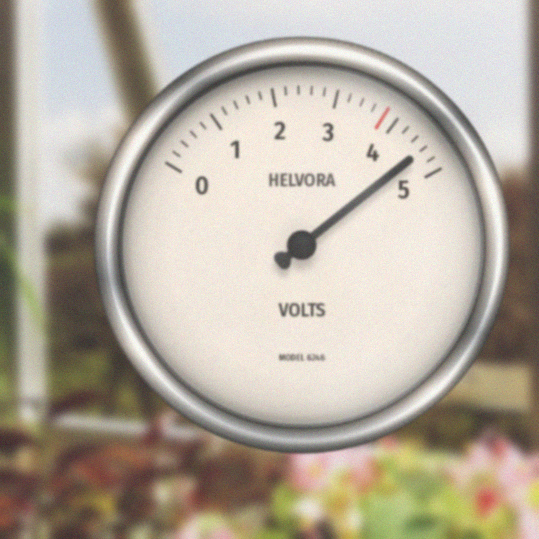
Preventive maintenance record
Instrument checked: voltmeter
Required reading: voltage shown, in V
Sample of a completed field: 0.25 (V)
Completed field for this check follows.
4.6 (V)
